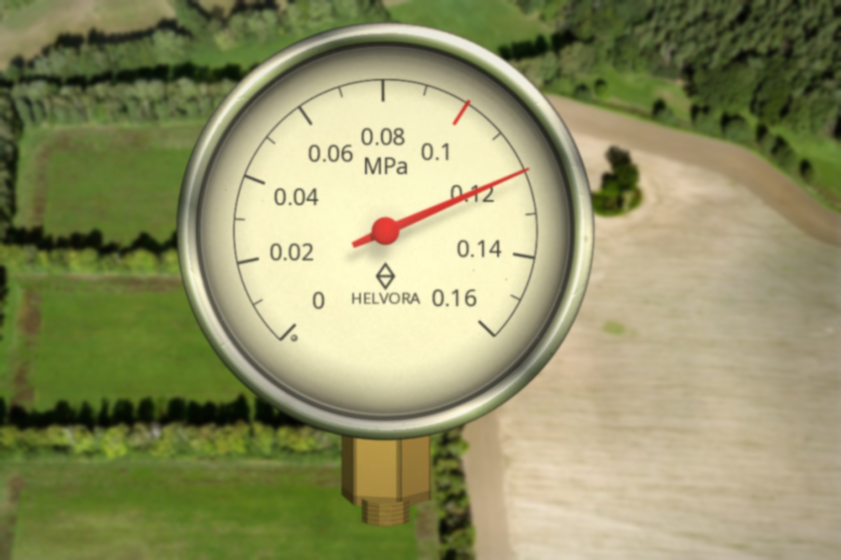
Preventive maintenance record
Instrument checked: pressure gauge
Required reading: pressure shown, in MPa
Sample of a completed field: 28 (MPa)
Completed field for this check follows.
0.12 (MPa)
